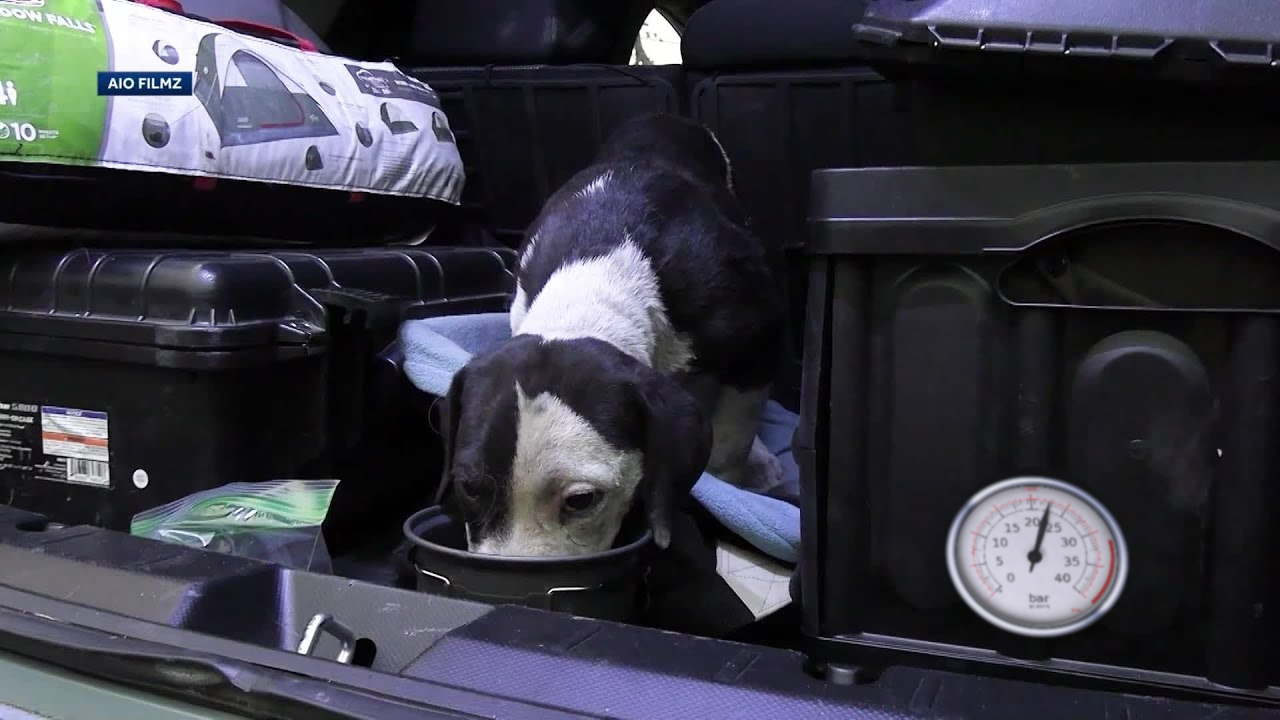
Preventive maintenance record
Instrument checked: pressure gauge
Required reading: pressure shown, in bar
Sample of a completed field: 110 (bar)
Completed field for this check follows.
22.5 (bar)
